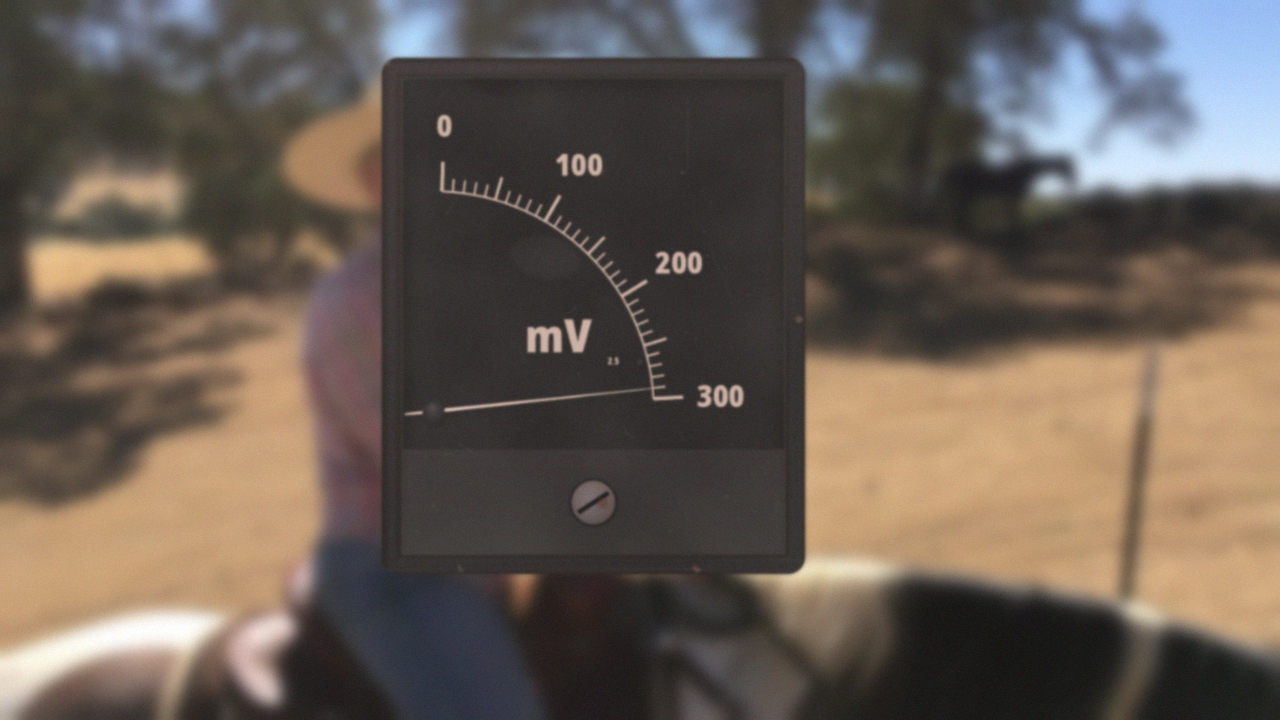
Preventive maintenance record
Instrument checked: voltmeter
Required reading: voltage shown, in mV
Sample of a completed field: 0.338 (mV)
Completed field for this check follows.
290 (mV)
